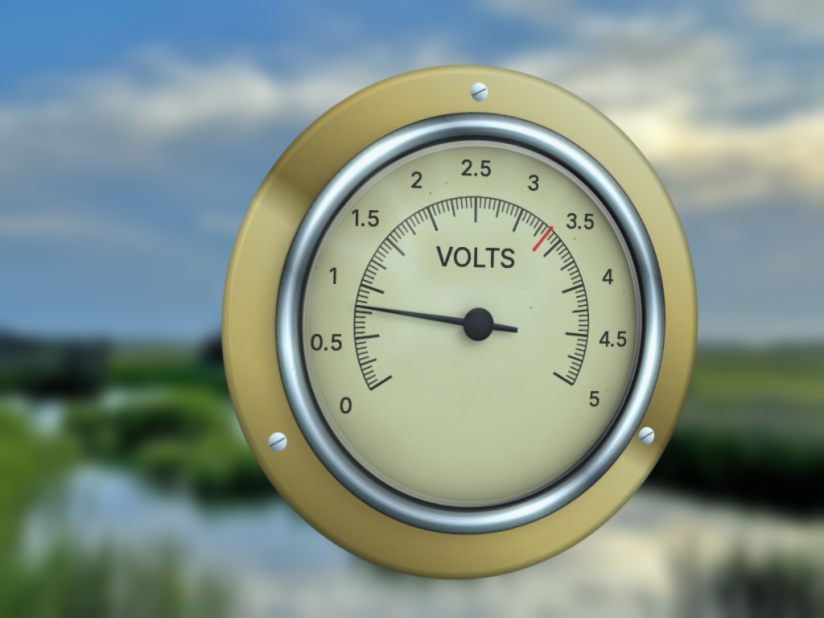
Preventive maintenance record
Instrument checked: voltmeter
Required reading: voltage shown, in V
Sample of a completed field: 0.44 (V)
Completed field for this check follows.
0.8 (V)
